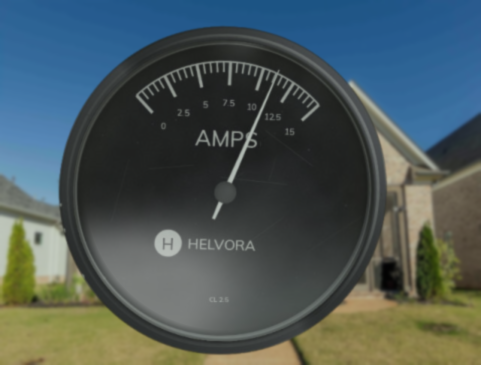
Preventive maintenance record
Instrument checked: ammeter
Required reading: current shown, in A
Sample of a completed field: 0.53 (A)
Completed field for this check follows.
11 (A)
